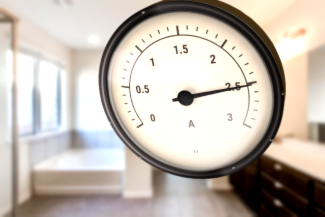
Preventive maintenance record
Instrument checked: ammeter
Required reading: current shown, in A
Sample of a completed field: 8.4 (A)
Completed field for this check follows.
2.5 (A)
